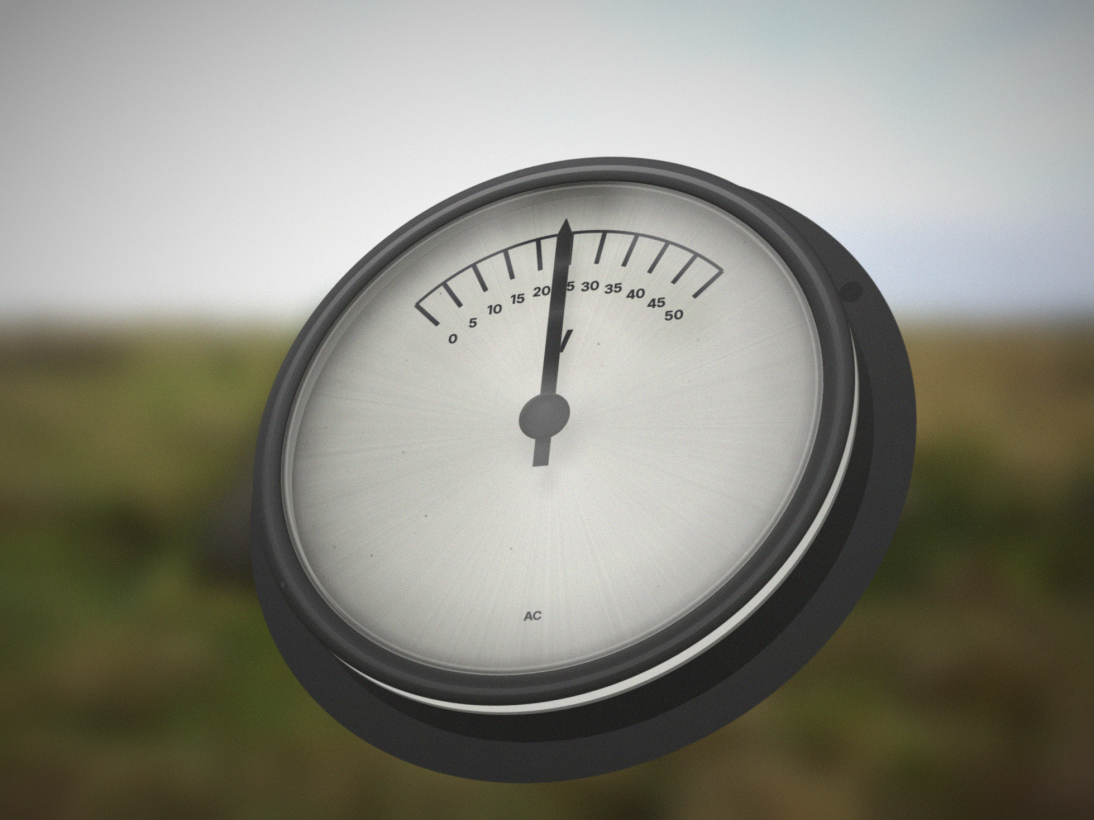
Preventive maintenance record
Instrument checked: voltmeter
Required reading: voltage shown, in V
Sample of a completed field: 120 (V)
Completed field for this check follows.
25 (V)
